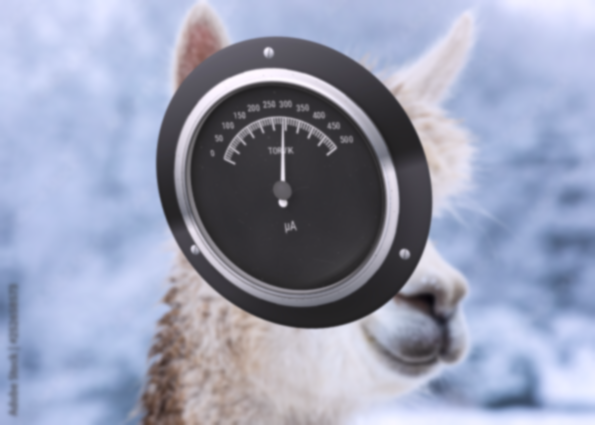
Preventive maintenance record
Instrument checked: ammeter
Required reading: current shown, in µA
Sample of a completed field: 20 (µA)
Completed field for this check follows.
300 (µA)
